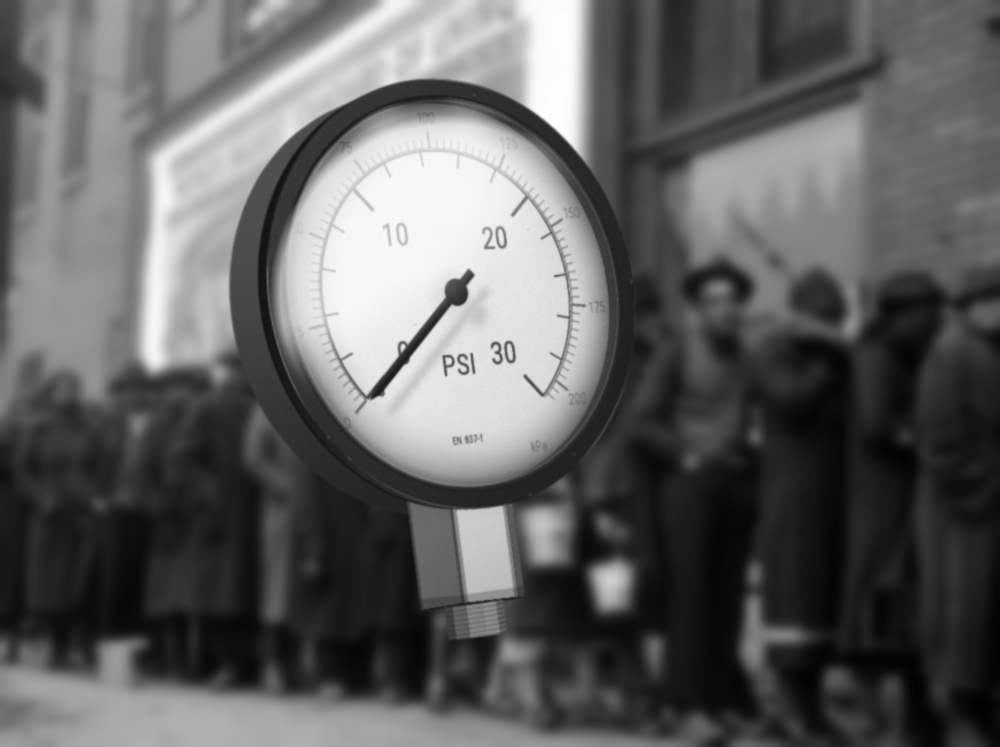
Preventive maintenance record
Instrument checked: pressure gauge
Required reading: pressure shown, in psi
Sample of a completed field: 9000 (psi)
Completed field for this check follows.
0 (psi)
